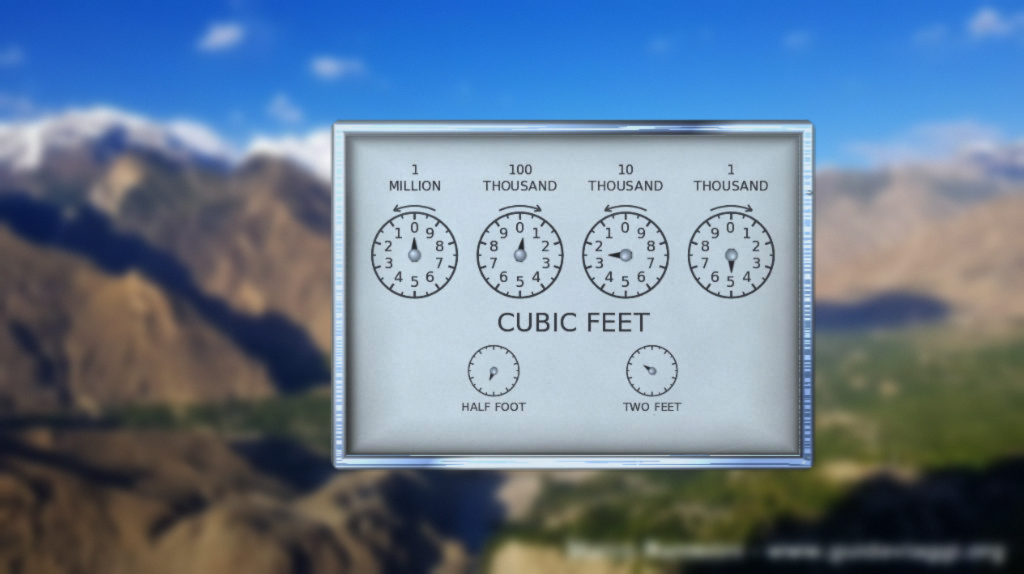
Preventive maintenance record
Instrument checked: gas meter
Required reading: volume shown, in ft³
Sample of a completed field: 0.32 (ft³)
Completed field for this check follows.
2500 (ft³)
